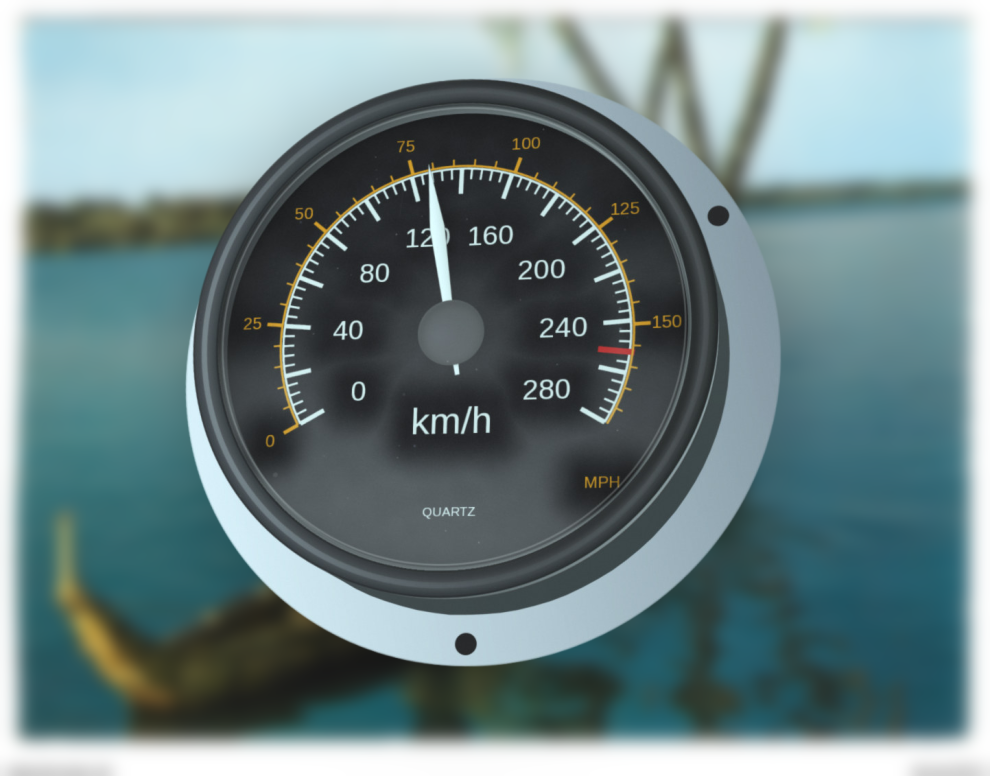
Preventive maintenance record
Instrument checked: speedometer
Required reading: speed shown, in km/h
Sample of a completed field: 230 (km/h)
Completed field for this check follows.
128 (km/h)
